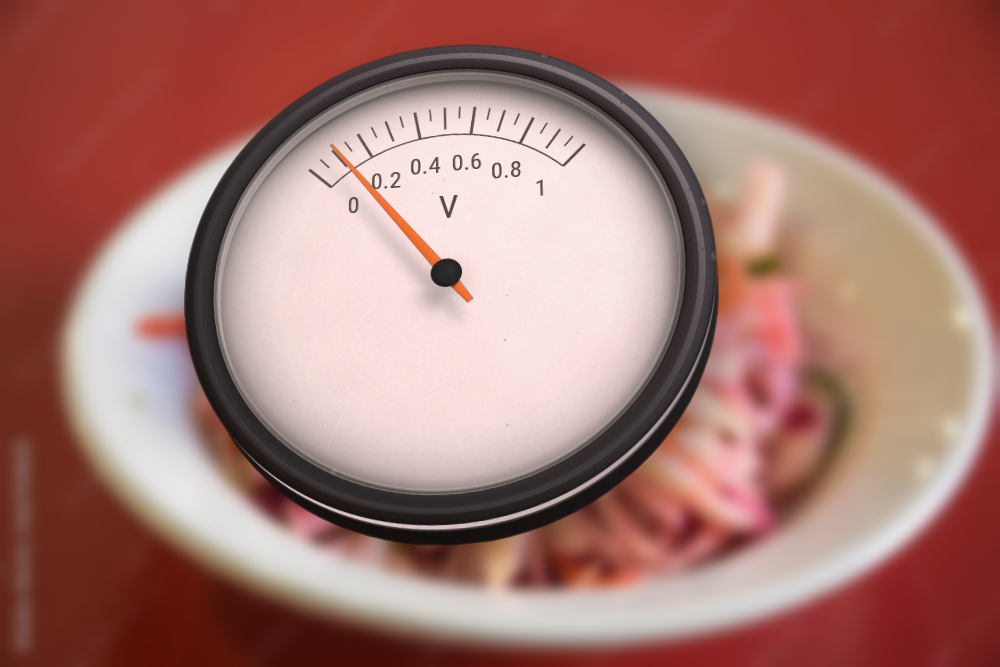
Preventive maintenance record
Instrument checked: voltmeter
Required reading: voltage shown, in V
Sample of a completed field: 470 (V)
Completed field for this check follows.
0.1 (V)
